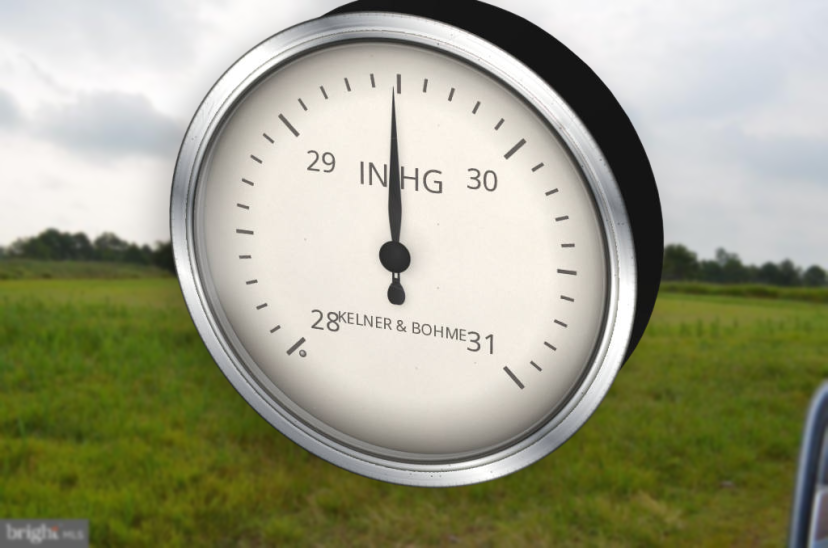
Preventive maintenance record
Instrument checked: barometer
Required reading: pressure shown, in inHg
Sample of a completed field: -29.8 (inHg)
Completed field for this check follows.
29.5 (inHg)
